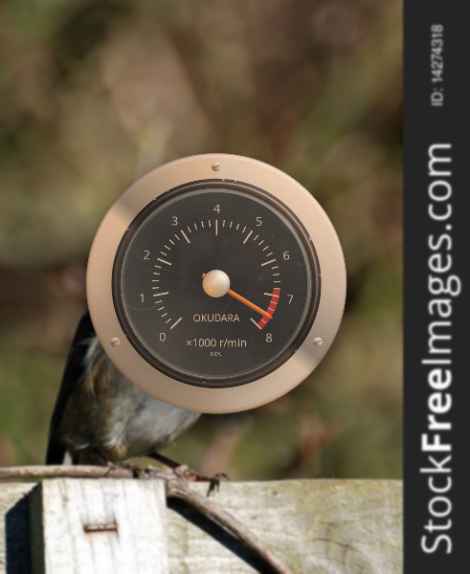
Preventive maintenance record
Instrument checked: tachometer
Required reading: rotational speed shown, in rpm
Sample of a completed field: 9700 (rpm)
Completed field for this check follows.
7600 (rpm)
